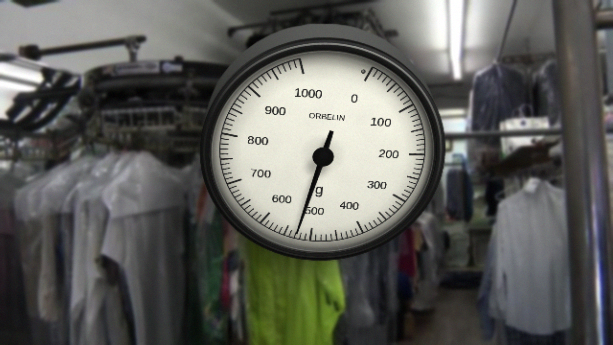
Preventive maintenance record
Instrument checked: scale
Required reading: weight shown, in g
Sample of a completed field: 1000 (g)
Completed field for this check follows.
530 (g)
